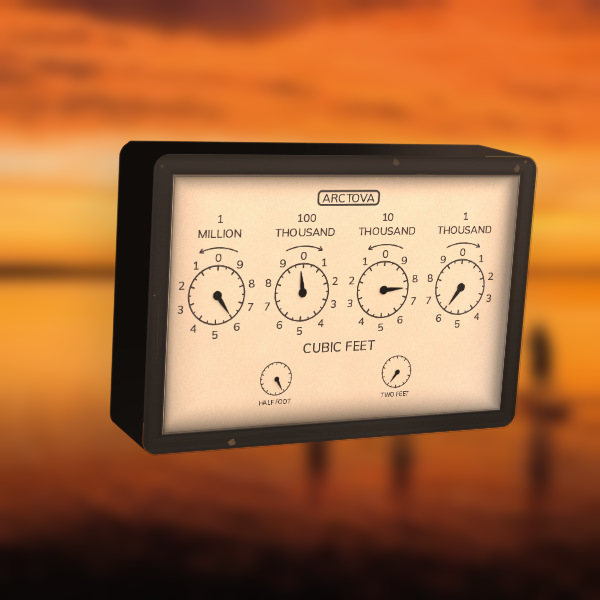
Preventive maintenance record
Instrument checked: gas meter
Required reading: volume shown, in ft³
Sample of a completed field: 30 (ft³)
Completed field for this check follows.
597600 (ft³)
